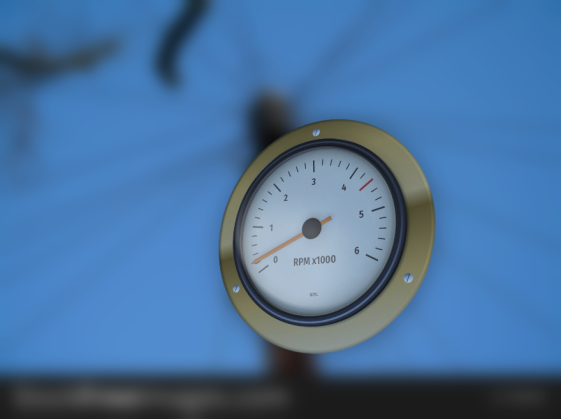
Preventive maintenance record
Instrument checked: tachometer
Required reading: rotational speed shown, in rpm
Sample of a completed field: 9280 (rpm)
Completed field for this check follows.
200 (rpm)
